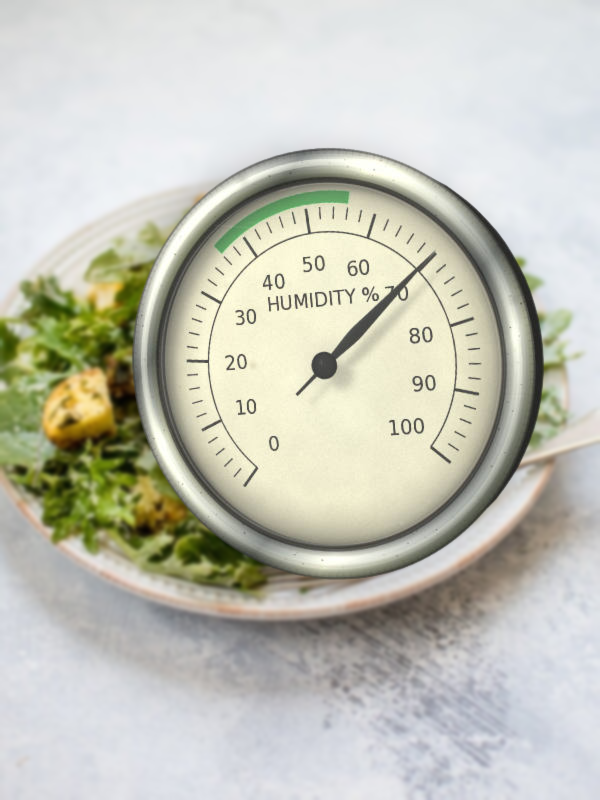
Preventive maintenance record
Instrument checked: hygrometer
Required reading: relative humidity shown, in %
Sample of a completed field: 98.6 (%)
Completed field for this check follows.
70 (%)
